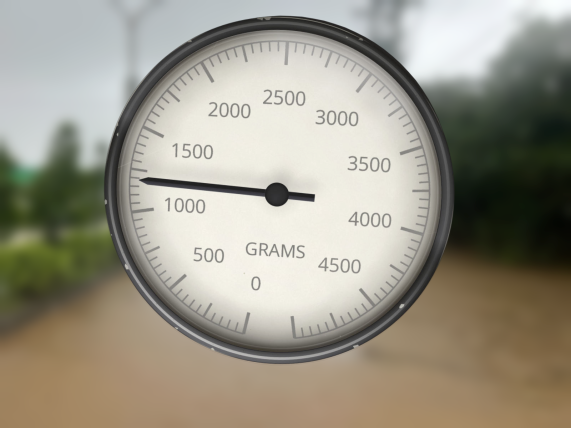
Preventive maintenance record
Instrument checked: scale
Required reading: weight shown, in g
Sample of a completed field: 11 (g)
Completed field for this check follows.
1200 (g)
